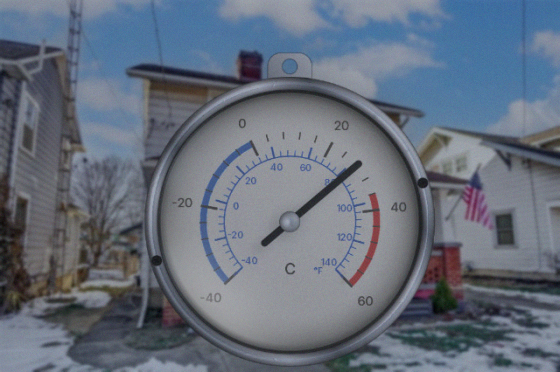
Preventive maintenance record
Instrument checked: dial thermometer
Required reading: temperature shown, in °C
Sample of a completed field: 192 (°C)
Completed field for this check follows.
28 (°C)
